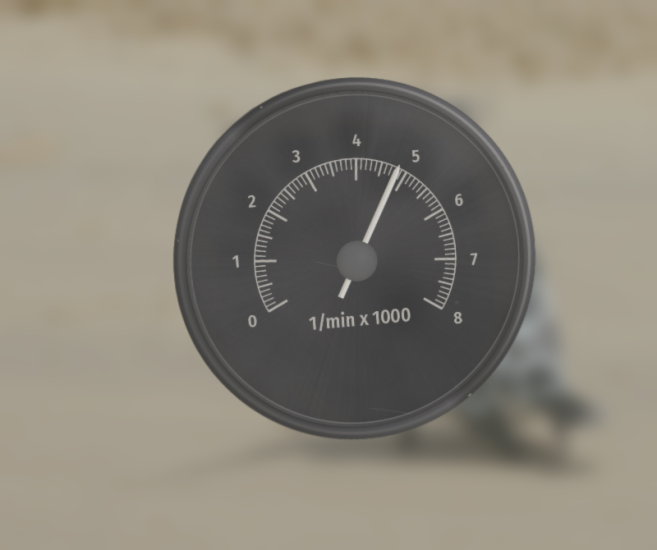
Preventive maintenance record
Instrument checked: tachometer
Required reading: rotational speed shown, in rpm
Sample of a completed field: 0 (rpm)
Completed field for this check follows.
4800 (rpm)
